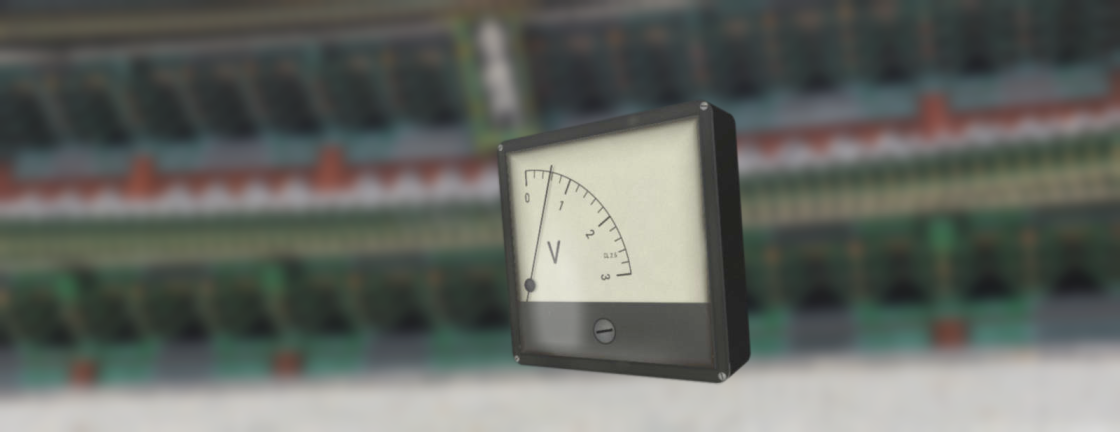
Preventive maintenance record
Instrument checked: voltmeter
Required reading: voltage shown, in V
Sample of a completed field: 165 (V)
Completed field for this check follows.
0.6 (V)
